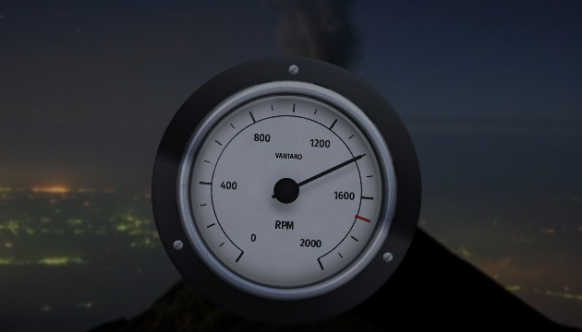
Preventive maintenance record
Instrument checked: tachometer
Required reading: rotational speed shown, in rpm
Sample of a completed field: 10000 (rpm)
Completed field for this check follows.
1400 (rpm)
